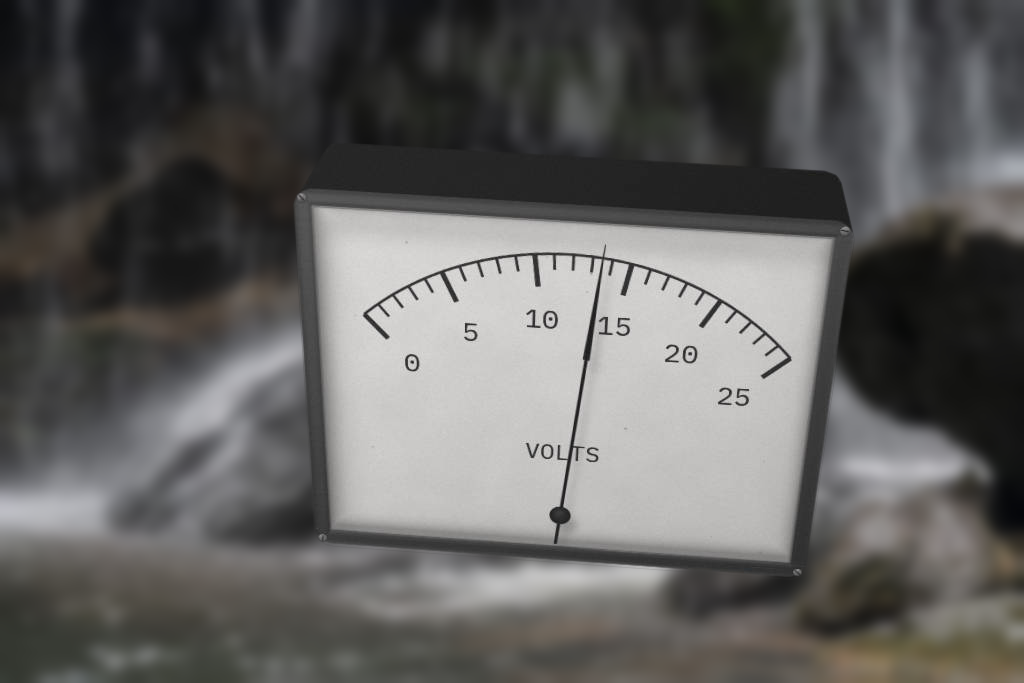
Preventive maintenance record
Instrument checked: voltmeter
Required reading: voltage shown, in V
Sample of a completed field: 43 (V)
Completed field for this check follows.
13.5 (V)
